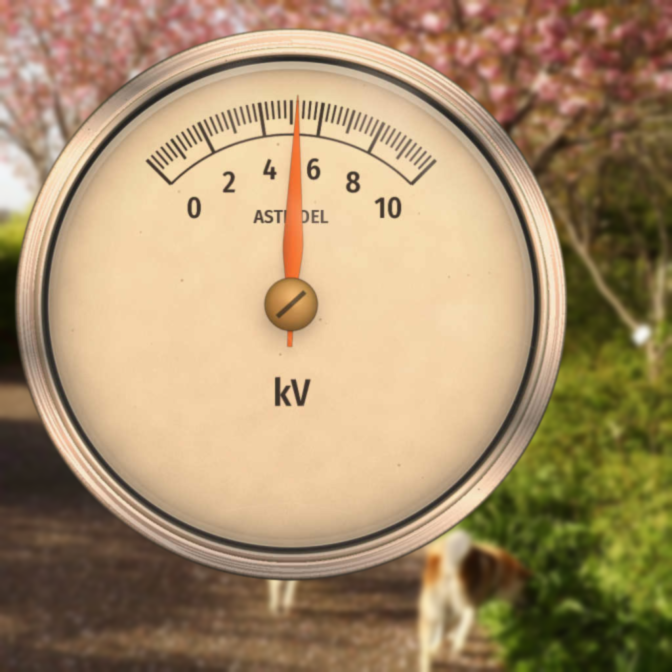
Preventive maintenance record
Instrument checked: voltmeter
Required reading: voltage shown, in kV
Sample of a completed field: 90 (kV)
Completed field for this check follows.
5.2 (kV)
